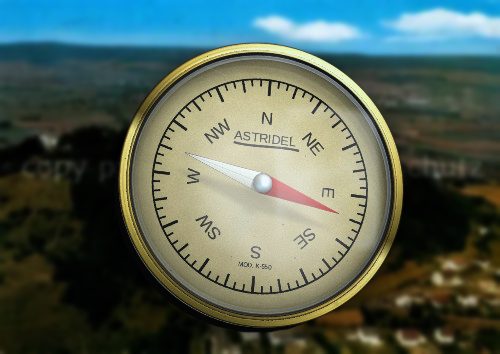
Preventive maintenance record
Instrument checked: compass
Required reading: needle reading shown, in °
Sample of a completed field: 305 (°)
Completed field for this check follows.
105 (°)
